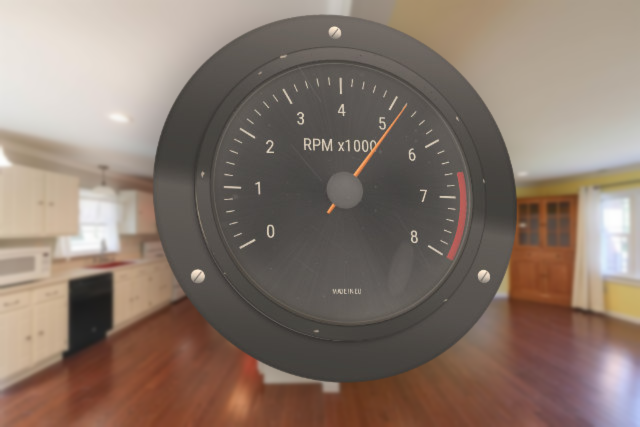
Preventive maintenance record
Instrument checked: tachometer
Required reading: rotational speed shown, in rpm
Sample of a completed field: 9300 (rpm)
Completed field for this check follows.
5200 (rpm)
